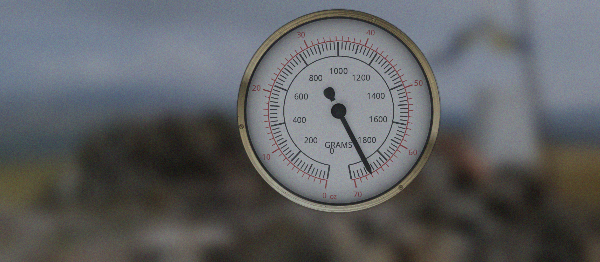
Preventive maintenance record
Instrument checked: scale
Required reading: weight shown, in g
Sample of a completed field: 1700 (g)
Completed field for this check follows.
1900 (g)
